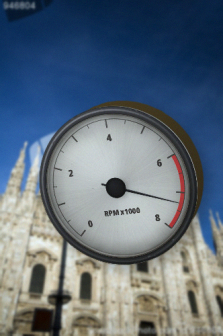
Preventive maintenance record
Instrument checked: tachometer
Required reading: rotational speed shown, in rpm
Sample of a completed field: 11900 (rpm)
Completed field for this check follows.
7250 (rpm)
